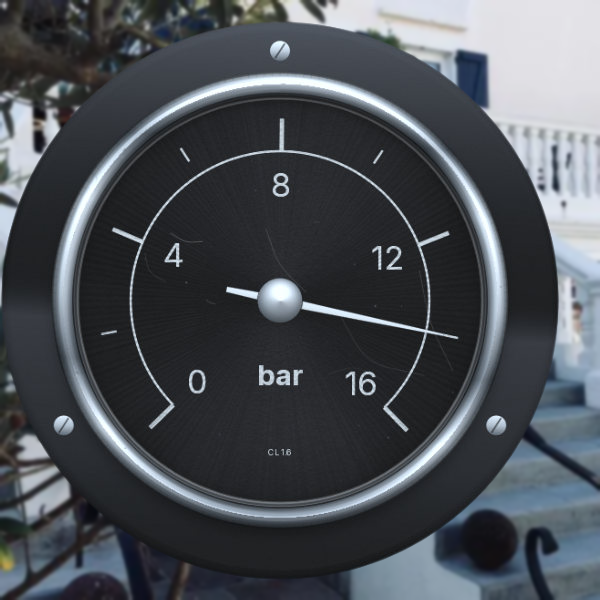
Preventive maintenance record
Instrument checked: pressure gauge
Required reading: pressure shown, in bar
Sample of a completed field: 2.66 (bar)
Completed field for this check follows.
14 (bar)
